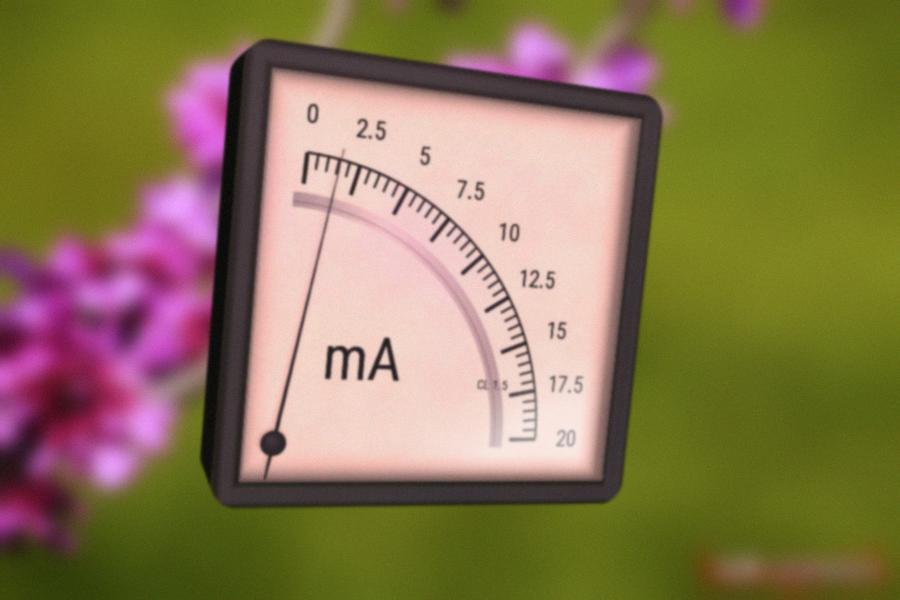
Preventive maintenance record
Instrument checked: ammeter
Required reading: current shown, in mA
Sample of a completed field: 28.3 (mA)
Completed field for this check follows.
1.5 (mA)
